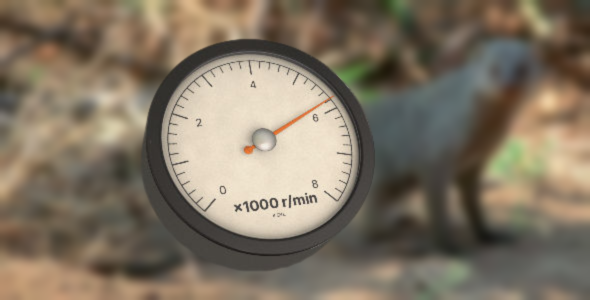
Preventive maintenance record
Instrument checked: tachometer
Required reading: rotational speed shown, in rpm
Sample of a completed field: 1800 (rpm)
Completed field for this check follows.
5800 (rpm)
